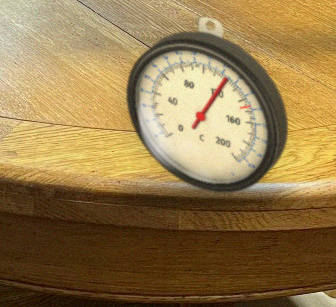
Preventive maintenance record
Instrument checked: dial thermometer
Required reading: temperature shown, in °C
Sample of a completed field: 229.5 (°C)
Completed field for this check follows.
120 (°C)
